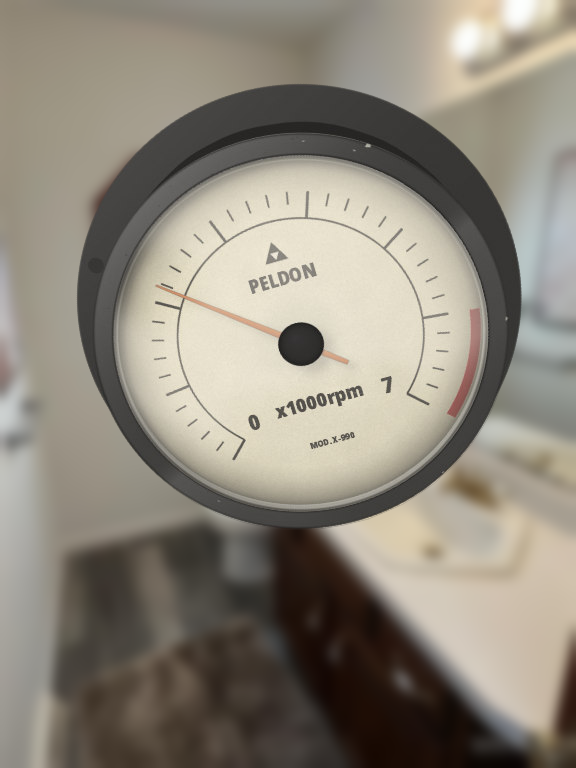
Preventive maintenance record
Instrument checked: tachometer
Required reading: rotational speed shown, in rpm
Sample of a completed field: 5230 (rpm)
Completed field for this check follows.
2200 (rpm)
